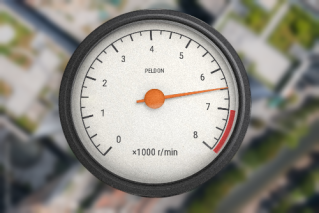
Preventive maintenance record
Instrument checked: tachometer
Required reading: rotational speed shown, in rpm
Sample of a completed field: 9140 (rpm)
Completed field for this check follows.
6500 (rpm)
